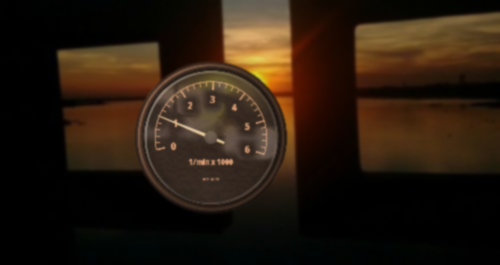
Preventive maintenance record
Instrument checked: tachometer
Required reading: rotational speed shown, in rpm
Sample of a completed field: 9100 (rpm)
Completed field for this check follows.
1000 (rpm)
